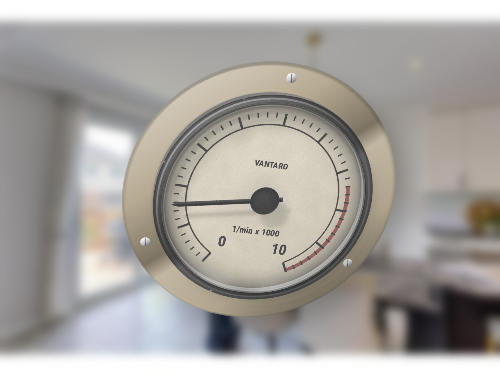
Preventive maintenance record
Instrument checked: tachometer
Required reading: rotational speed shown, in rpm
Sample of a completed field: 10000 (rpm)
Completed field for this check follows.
1600 (rpm)
